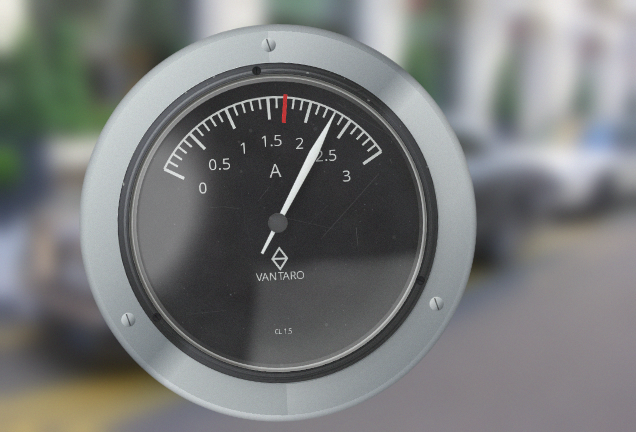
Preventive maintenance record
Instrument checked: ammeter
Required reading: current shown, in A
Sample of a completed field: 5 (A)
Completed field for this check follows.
2.3 (A)
